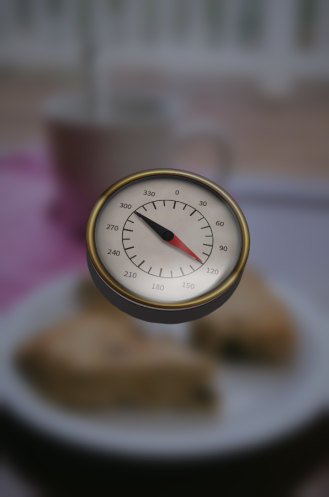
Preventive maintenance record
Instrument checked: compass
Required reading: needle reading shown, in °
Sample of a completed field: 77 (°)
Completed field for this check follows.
120 (°)
